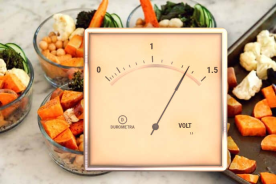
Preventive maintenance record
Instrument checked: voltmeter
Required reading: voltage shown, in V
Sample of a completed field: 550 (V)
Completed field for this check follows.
1.35 (V)
